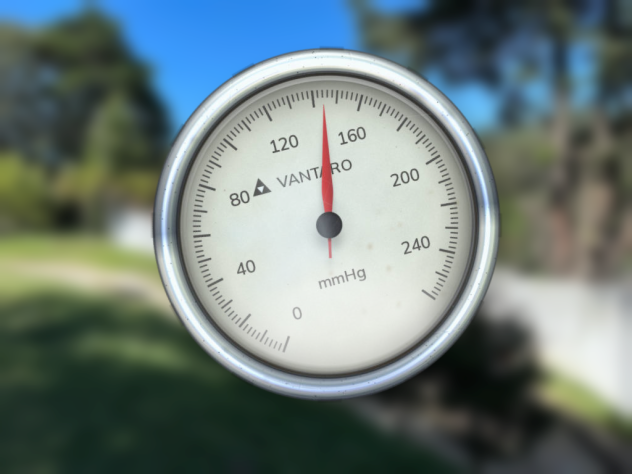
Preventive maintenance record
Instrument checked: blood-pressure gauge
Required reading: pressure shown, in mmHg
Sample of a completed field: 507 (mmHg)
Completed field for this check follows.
144 (mmHg)
